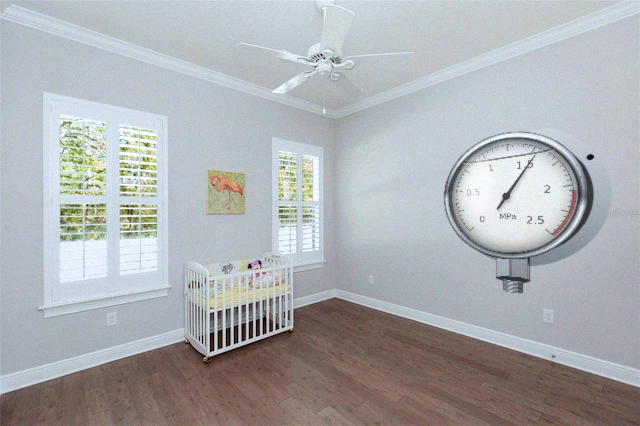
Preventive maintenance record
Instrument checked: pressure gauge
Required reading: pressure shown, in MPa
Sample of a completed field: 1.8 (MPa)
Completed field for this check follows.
1.55 (MPa)
